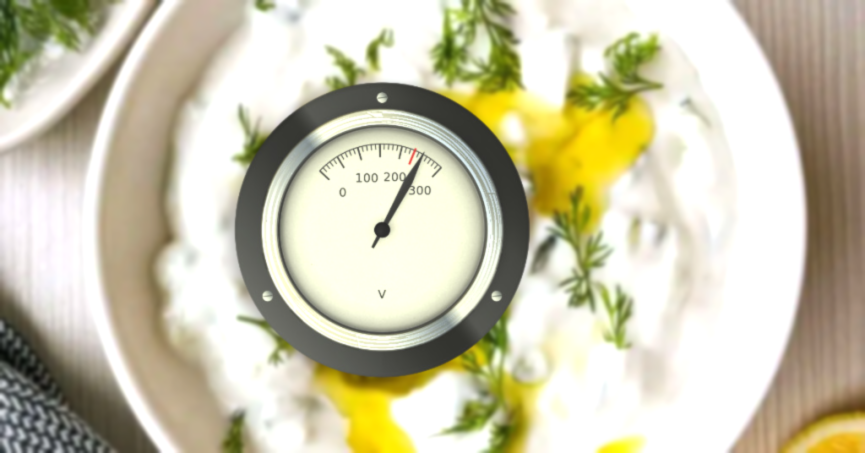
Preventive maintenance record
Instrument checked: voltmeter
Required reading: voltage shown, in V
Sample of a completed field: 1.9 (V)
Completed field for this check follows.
250 (V)
